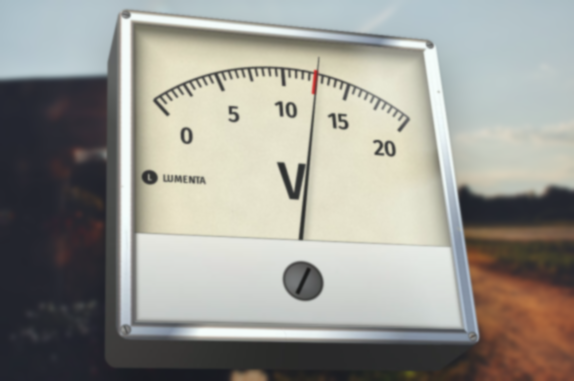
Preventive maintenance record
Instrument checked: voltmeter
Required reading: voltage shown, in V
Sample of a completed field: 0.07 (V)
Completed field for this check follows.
12.5 (V)
